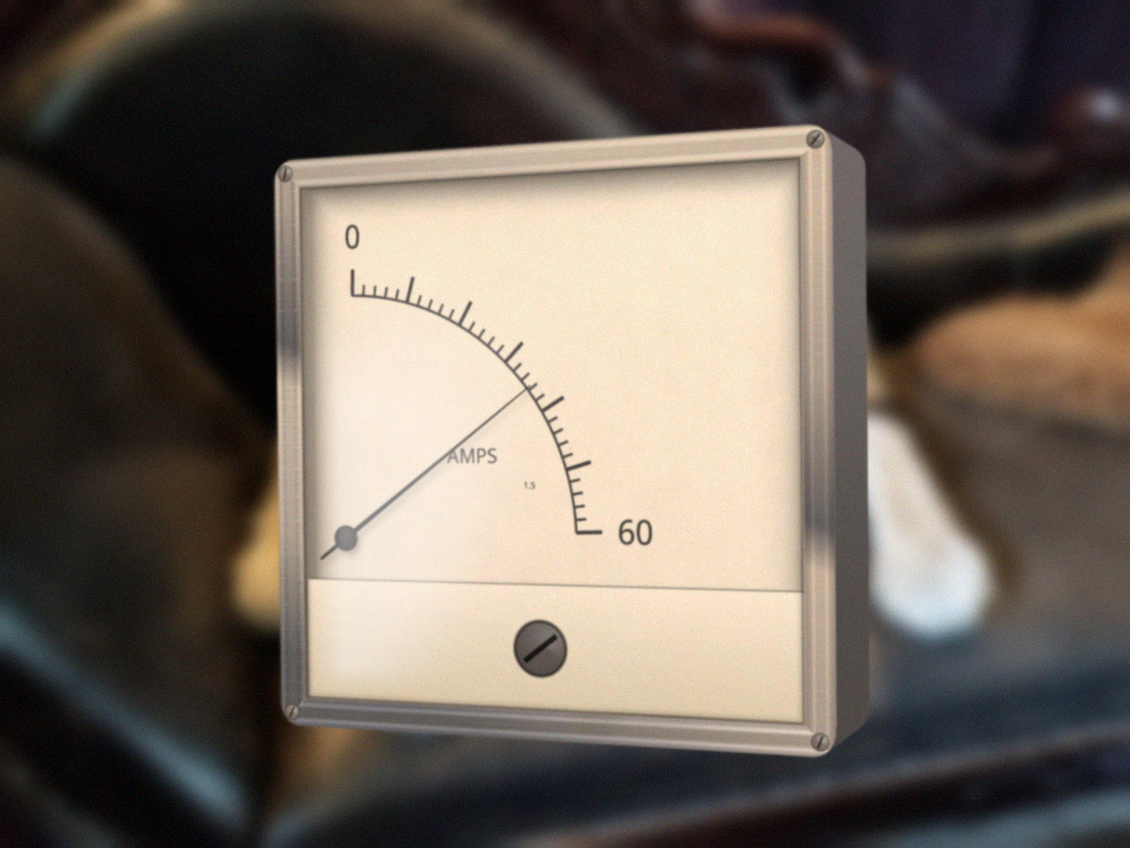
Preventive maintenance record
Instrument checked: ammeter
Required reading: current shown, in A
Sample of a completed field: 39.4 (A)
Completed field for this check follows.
36 (A)
